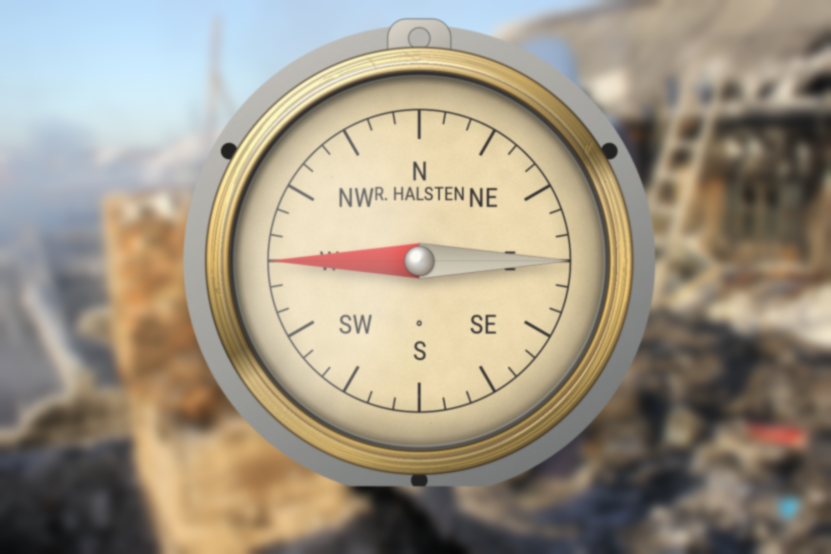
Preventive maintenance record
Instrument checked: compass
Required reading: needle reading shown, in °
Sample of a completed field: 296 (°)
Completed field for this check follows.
270 (°)
